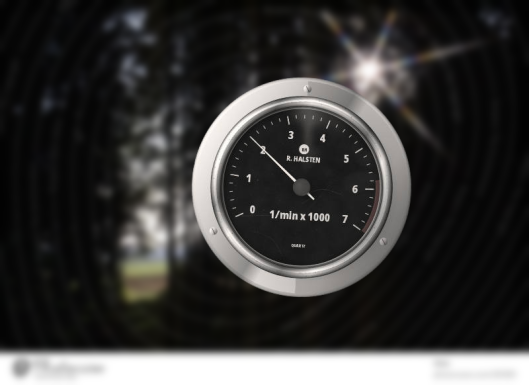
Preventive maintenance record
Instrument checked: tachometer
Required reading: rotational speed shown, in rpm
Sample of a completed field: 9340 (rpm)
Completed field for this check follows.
2000 (rpm)
